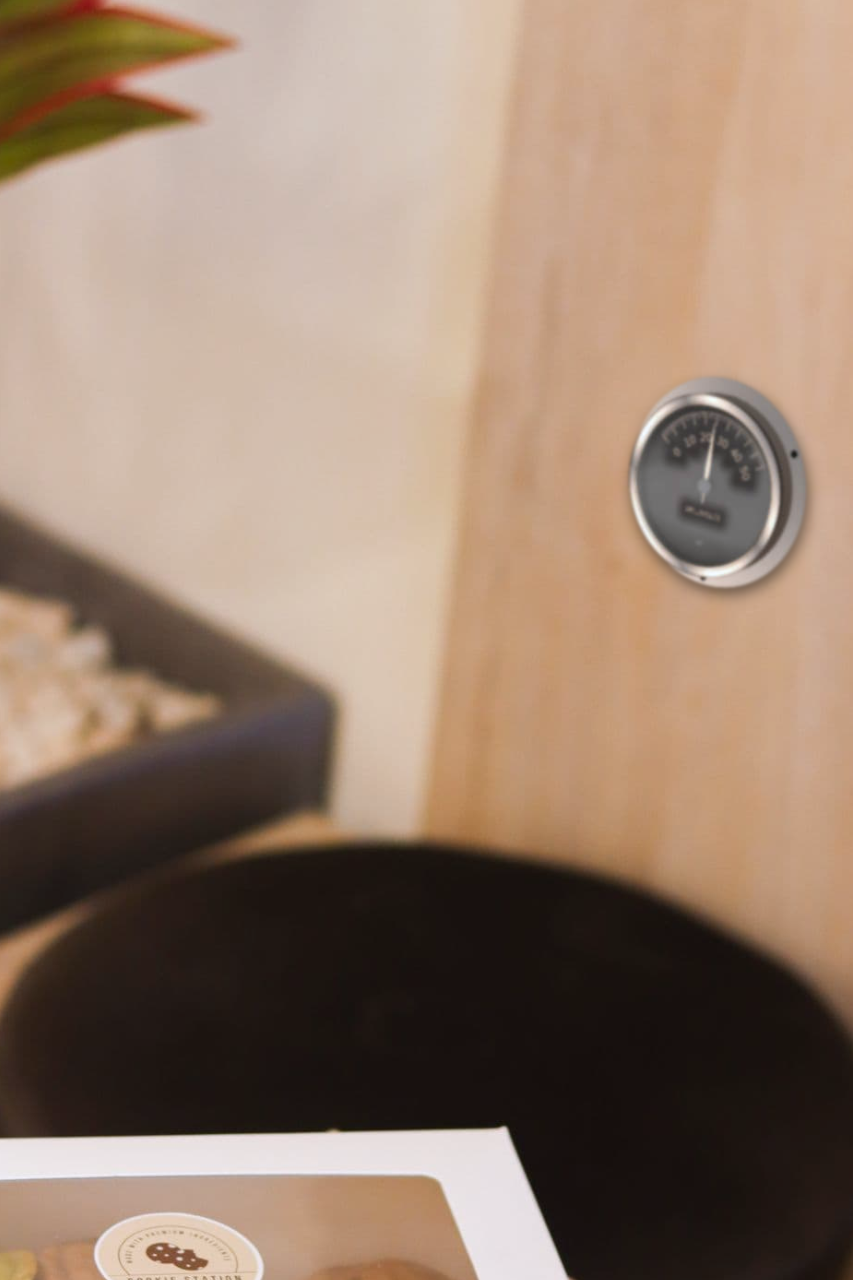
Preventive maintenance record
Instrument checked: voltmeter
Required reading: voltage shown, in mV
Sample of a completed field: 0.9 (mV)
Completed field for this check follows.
25 (mV)
